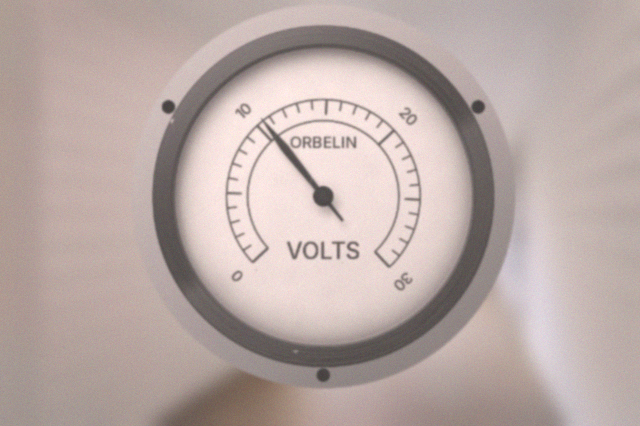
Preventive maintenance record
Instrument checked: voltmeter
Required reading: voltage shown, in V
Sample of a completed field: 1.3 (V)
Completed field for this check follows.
10.5 (V)
